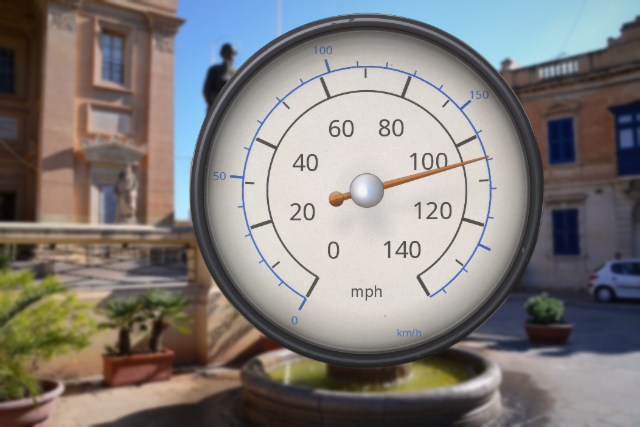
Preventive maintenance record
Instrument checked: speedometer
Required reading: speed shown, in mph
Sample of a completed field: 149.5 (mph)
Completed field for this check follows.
105 (mph)
